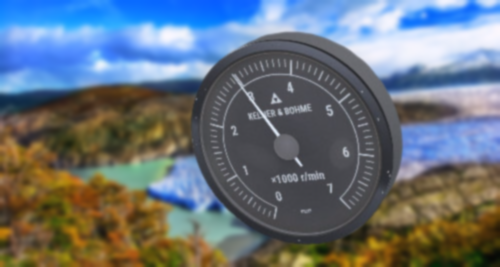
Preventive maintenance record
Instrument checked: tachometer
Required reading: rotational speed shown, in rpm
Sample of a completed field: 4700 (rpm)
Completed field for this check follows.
3000 (rpm)
